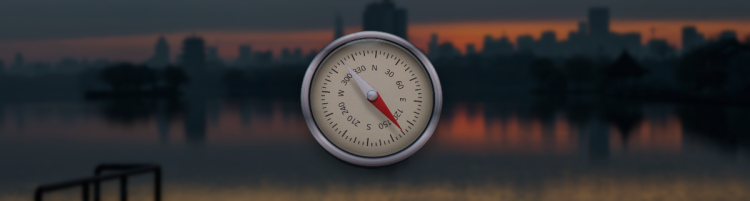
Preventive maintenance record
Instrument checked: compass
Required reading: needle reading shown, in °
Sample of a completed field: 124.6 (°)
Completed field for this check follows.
135 (°)
